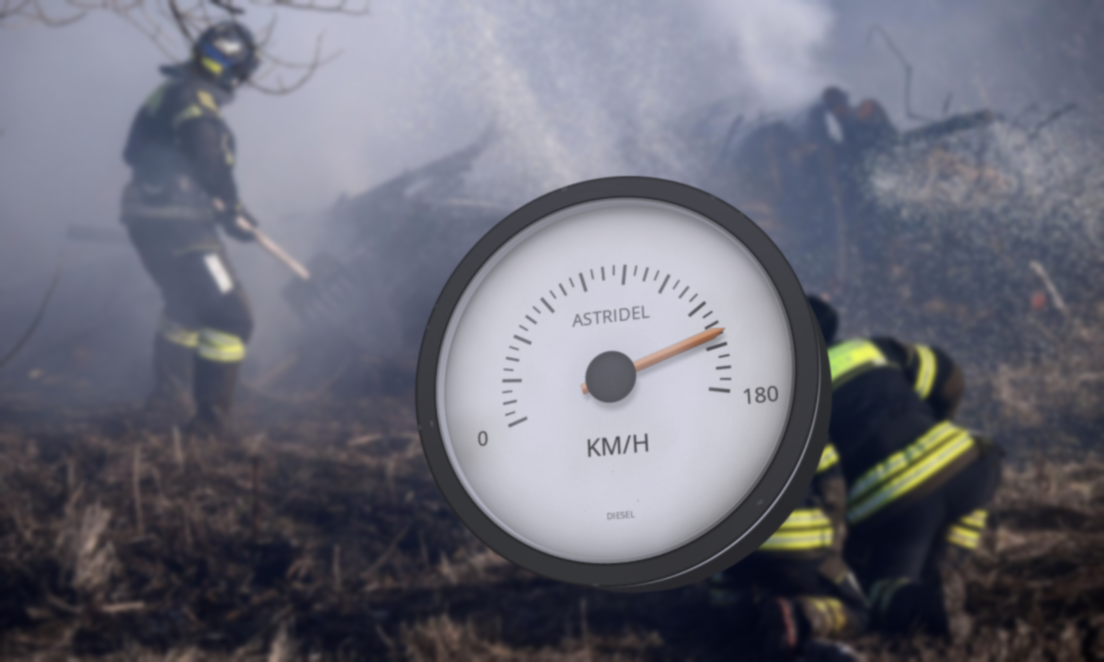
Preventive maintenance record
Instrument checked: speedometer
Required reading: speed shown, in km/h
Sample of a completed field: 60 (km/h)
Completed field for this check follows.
155 (km/h)
